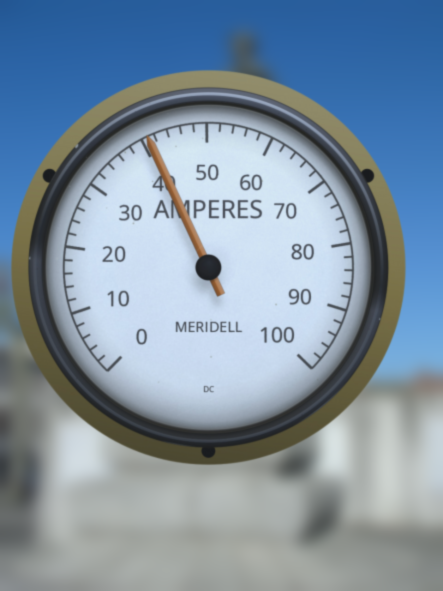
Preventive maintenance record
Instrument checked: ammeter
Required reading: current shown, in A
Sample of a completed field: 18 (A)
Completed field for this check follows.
41 (A)
